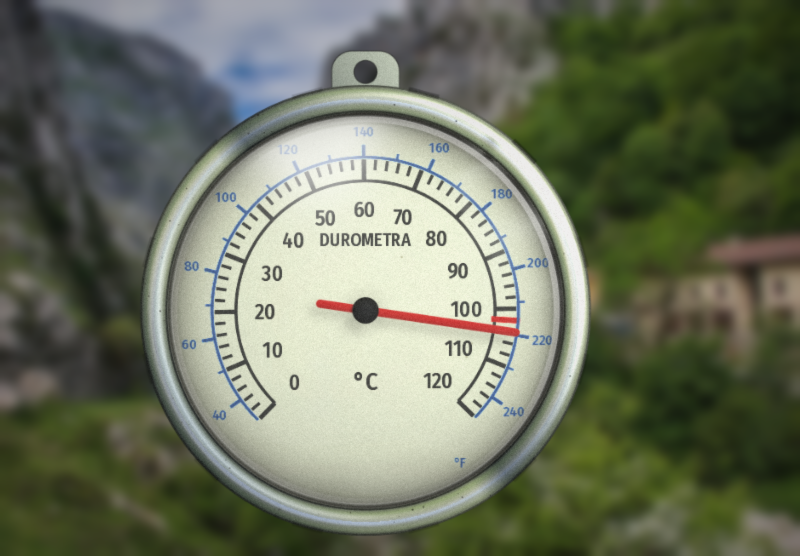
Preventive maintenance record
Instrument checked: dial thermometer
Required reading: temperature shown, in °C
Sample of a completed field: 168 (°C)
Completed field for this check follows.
104 (°C)
